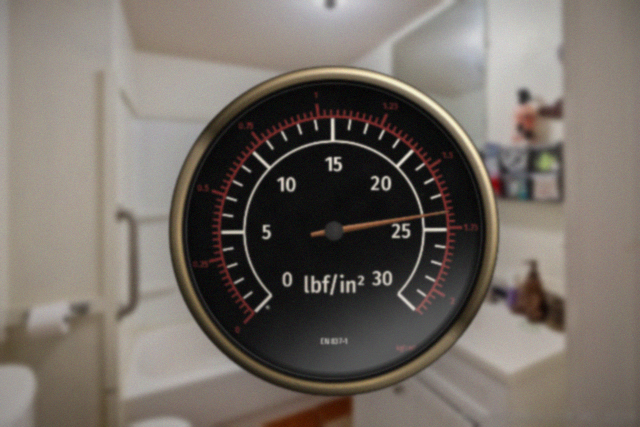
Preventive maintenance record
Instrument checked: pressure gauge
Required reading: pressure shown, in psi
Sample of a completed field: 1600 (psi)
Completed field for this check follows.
24 (psi)
